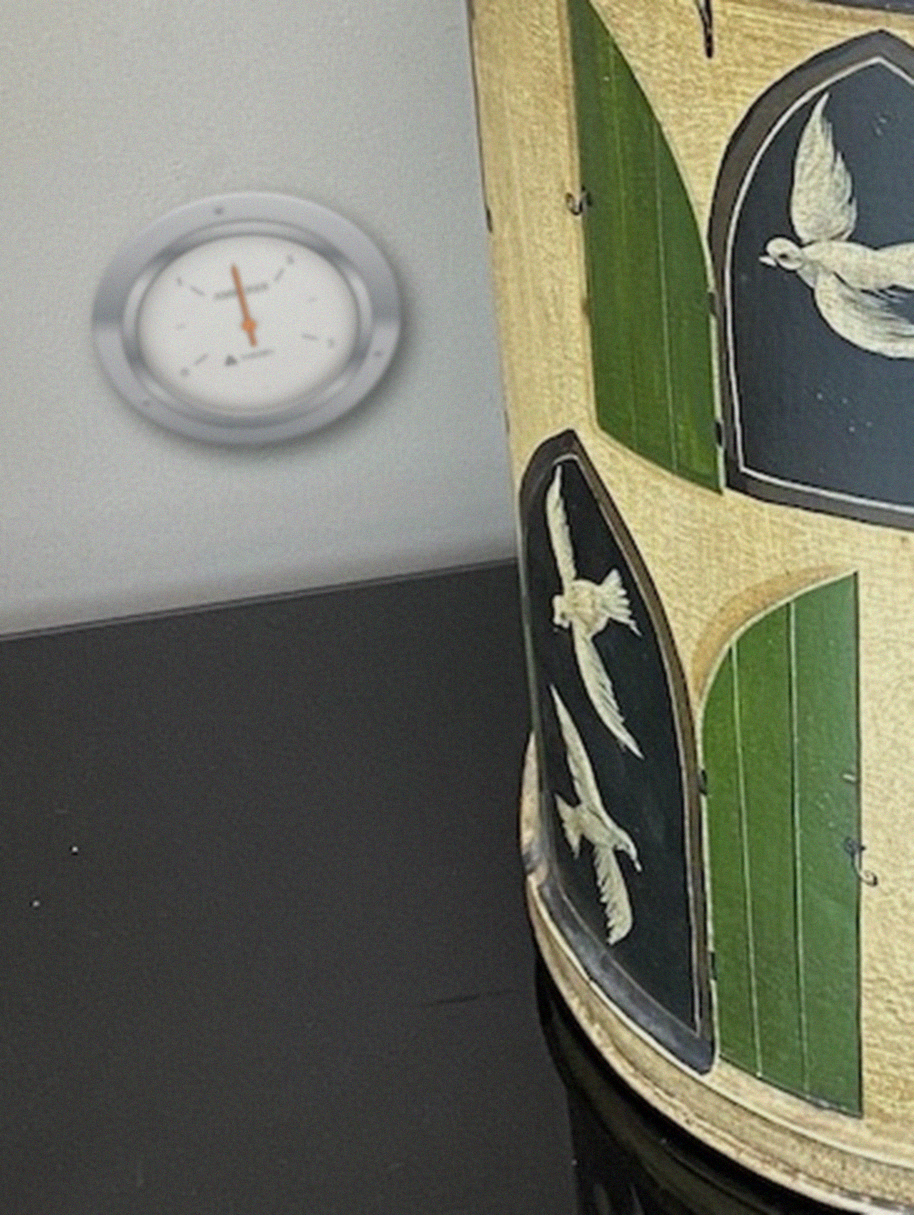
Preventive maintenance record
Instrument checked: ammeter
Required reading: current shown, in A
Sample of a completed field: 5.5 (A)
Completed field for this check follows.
1.5 (A)
